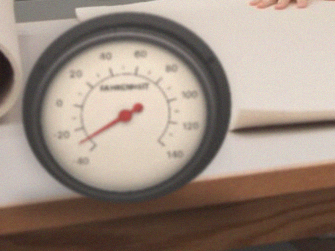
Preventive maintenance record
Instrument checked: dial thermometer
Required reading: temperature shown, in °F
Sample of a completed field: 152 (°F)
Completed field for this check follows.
-30 (°F)
